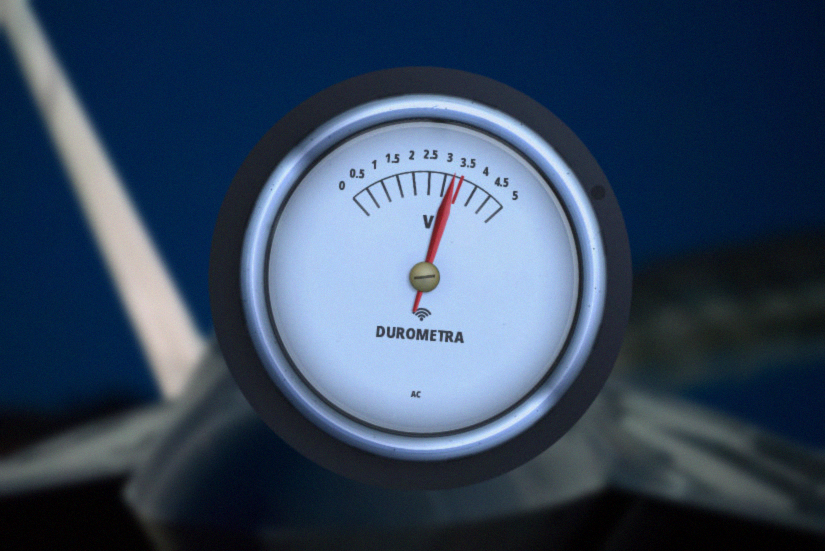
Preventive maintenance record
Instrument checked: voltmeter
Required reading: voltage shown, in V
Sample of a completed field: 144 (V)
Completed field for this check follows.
3.25 (V)
